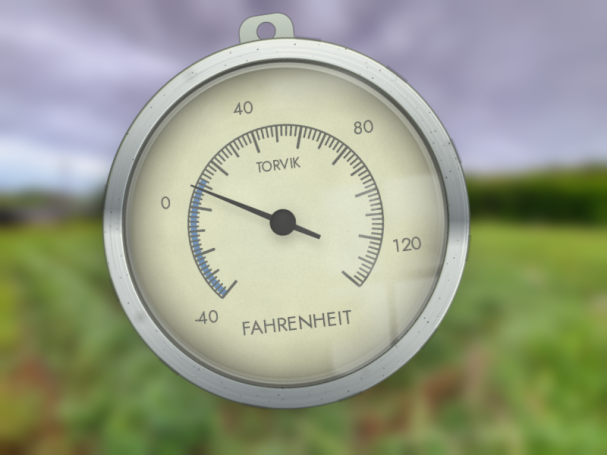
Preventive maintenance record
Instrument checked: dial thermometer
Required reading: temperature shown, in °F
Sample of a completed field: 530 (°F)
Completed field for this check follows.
8 (°F)
